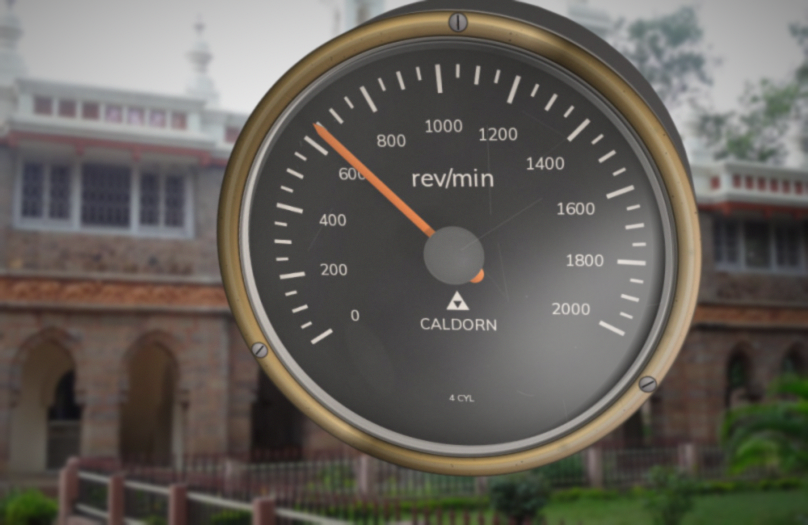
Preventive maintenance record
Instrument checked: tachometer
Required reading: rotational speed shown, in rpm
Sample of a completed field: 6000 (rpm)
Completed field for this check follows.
650 (rpm)
